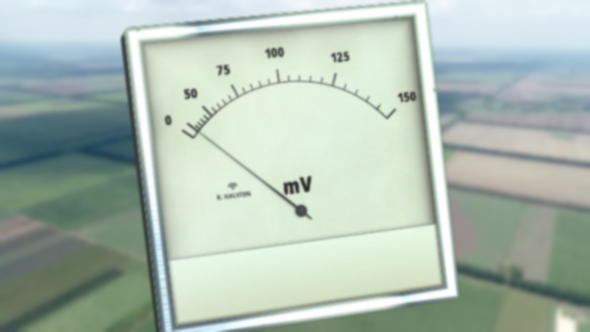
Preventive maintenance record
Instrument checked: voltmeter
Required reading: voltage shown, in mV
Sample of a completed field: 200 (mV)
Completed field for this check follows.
25 (mV)
